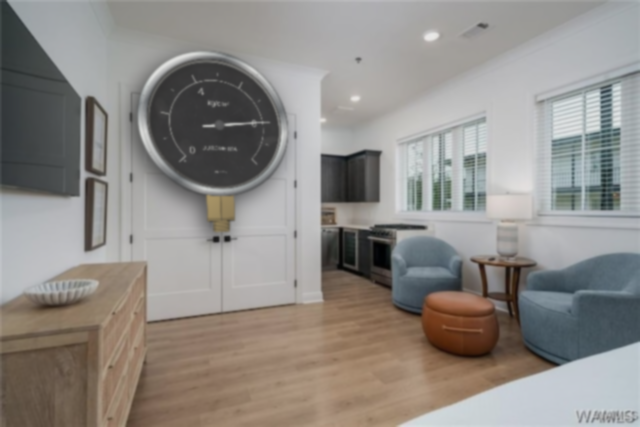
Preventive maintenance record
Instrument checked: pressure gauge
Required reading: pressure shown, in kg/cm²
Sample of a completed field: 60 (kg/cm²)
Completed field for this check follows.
8 (kg/cm²)
